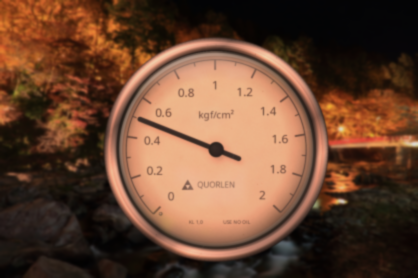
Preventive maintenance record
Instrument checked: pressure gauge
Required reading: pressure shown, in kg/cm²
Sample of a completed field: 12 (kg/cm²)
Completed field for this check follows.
0.5 (kg/cm²)
